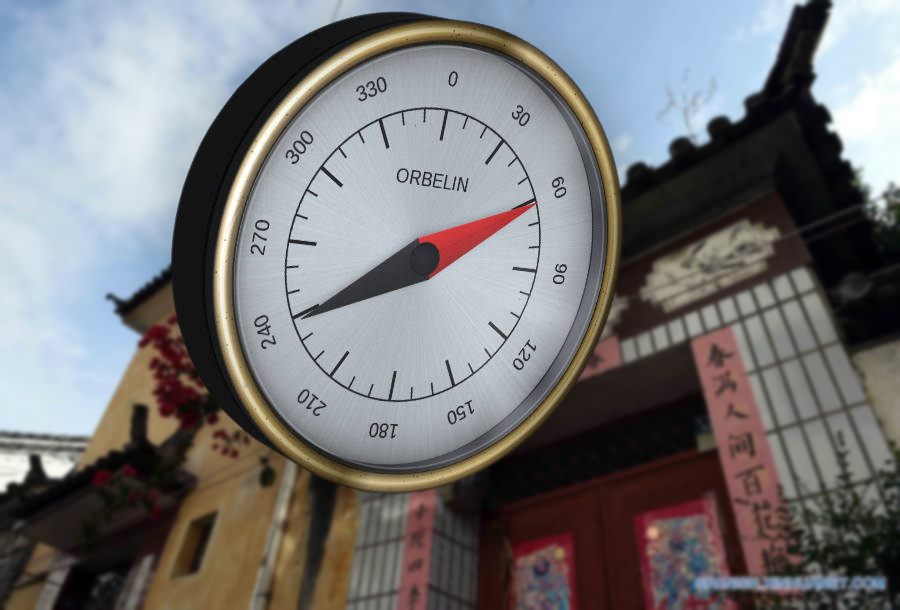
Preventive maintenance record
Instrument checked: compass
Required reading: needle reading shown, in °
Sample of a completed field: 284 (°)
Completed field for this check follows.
60 (°)
